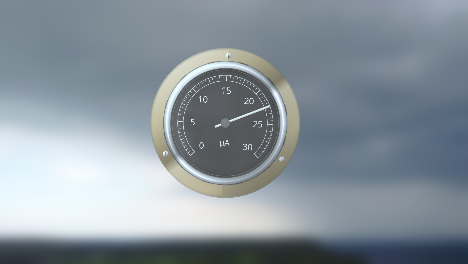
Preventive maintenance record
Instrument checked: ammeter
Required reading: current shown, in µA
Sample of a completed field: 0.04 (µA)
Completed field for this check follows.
22.5 (µA)
